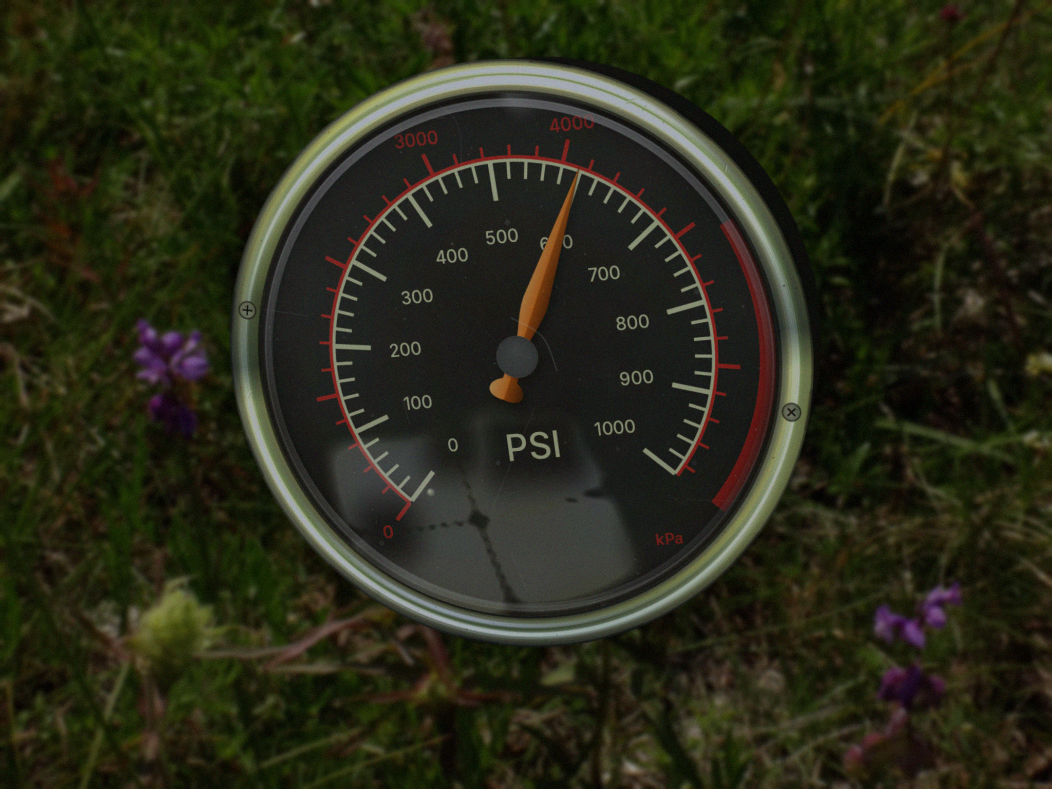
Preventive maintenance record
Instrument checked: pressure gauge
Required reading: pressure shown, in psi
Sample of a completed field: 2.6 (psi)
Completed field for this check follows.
600 (psi)
